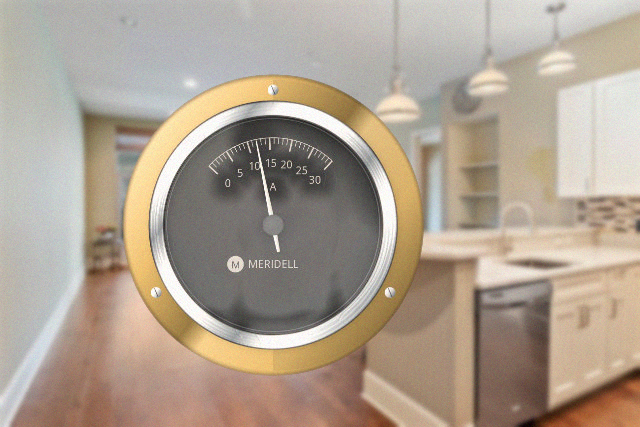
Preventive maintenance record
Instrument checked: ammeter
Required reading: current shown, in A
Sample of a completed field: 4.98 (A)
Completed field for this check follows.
12 (A)
